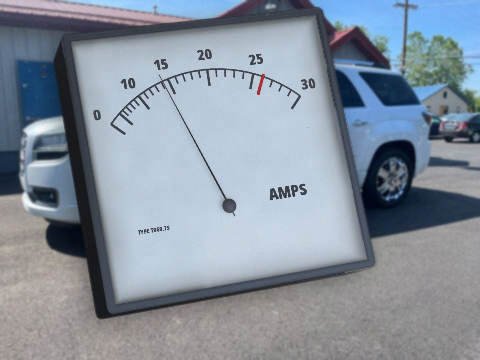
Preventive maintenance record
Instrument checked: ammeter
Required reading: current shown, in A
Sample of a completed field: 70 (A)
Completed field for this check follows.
14 (A)
